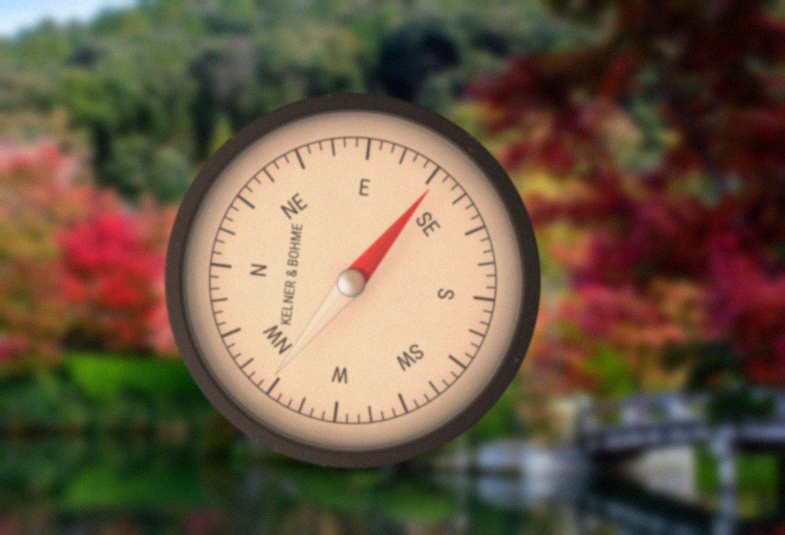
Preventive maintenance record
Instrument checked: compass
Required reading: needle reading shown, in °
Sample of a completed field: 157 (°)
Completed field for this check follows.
122.5 (°)
